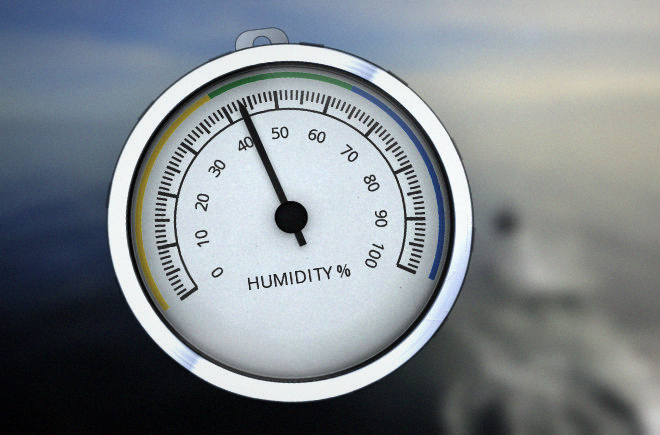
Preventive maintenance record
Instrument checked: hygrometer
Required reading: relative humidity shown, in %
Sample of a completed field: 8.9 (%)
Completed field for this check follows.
43 (%)
